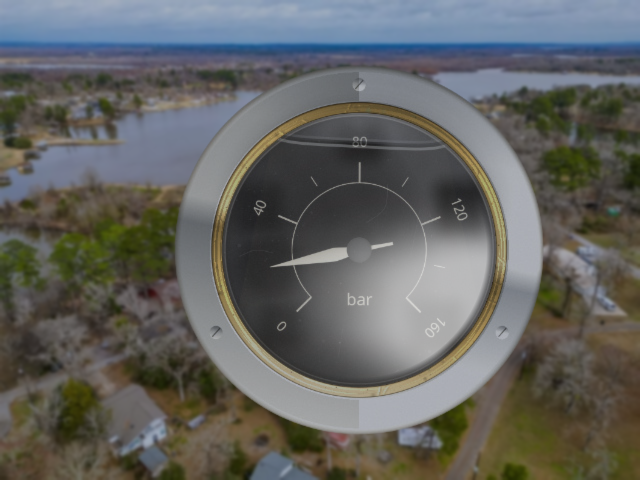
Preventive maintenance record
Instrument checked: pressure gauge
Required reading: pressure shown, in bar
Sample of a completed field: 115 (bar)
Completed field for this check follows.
20 (bar)
